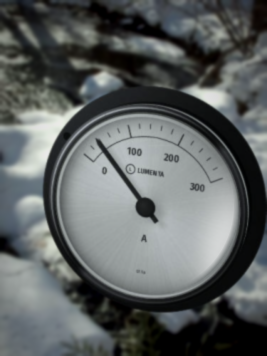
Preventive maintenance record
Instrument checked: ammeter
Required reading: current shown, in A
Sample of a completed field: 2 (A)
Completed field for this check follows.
40 (A)
